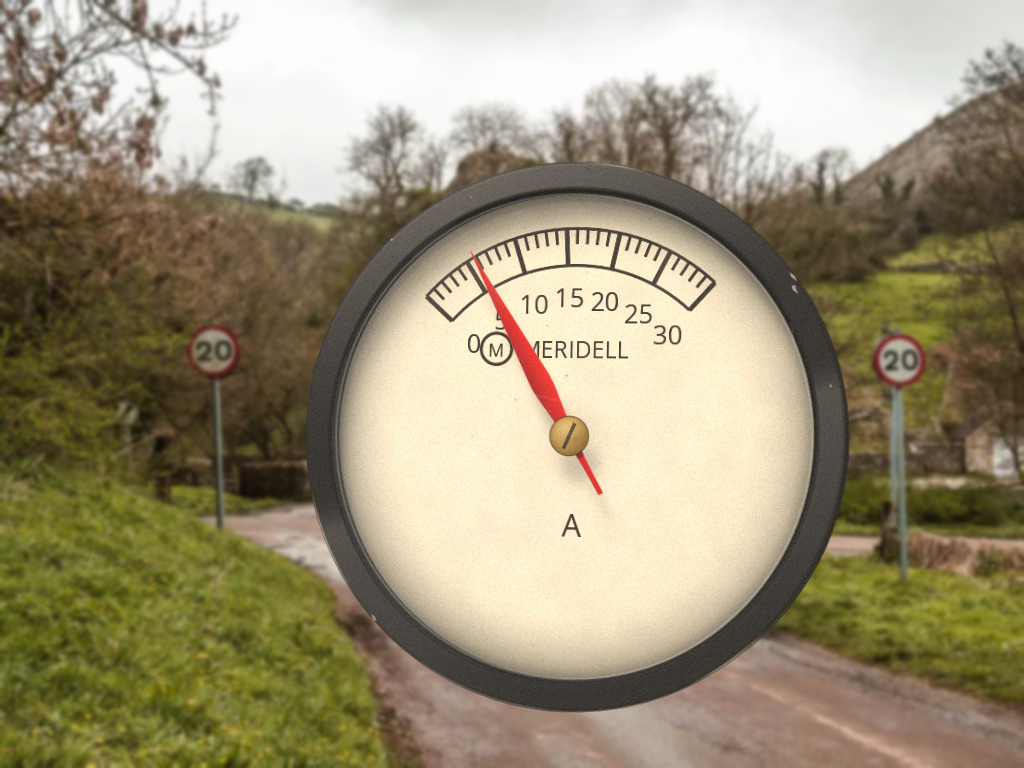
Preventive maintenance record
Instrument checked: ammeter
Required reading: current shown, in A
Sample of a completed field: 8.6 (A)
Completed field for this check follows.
6 (A)
